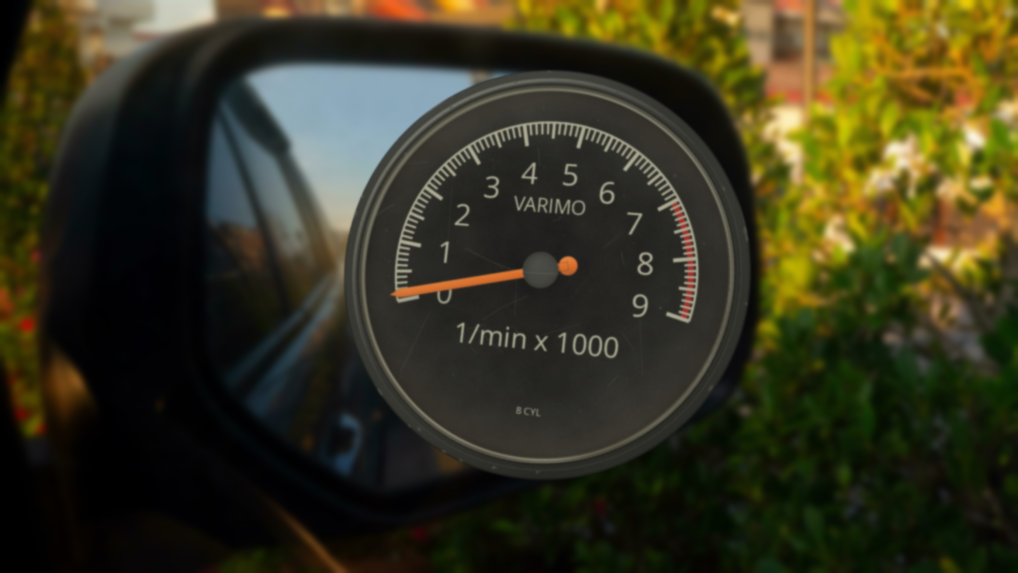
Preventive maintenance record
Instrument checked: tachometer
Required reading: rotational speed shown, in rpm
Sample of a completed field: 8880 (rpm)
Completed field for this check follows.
100 (rpm)
